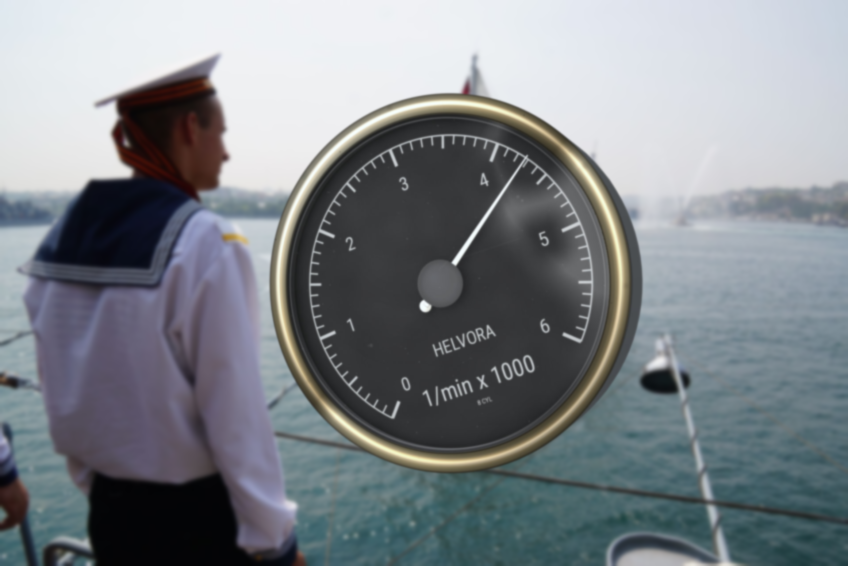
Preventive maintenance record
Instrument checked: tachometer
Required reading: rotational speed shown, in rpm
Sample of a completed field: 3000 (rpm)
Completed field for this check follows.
4300 (rpm)
